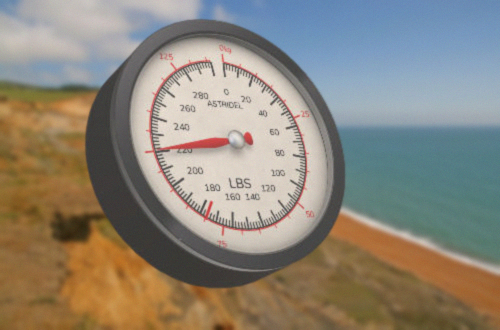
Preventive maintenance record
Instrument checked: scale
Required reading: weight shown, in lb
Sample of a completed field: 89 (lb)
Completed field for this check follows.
220 (lb)
